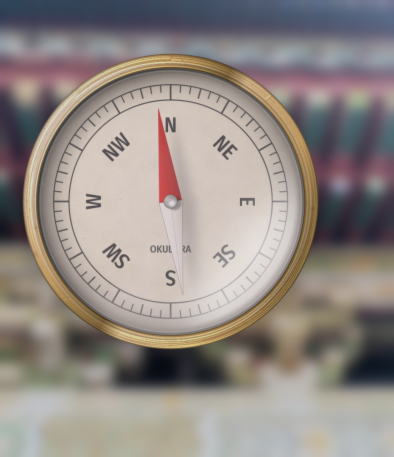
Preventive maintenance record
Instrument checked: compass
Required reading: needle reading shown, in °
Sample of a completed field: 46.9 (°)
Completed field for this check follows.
352.5 (°)
